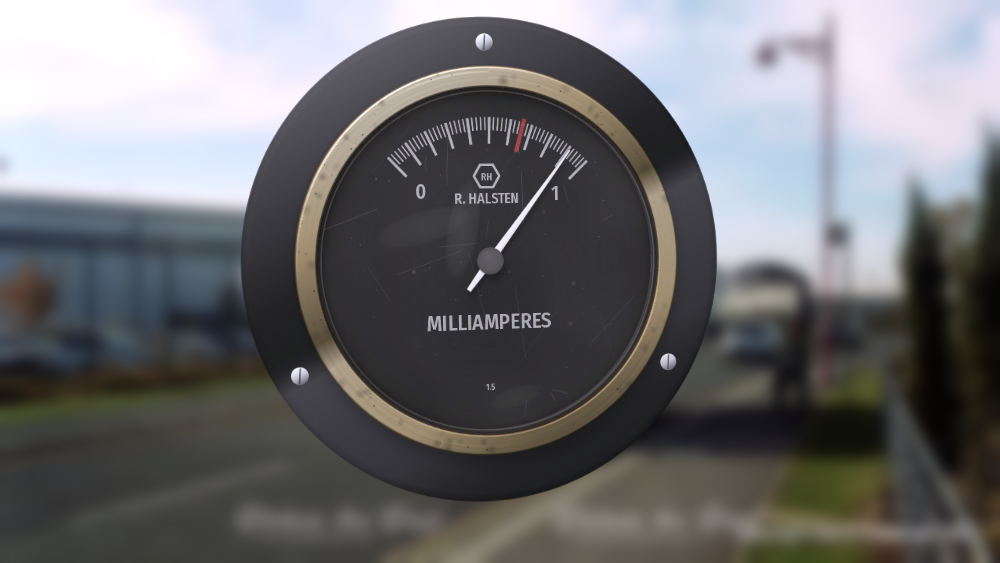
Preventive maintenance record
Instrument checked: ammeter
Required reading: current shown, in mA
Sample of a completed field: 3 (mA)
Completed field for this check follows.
0.9 (mA)
